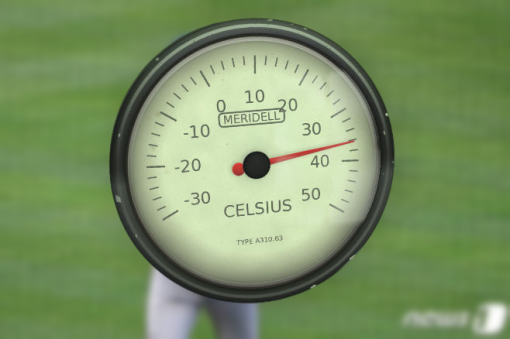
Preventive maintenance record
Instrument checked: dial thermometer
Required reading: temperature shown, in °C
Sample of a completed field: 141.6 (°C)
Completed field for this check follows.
36 (°C)
